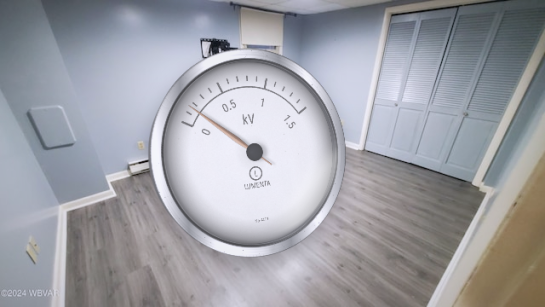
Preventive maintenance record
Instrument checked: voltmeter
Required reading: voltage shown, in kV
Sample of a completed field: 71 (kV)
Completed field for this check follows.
0.15 (kV)
